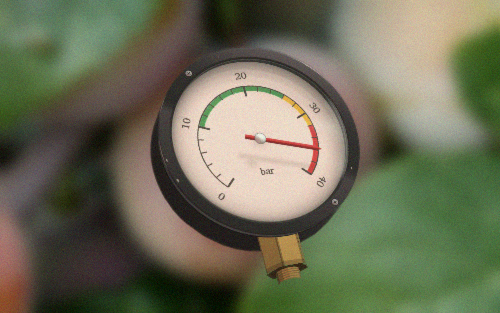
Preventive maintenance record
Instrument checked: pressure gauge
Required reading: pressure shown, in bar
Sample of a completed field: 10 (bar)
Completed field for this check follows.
36 (bar)
